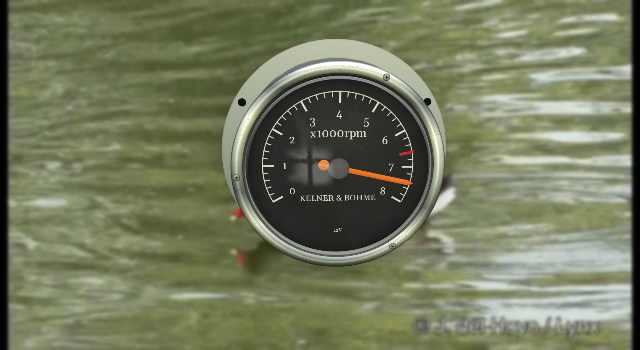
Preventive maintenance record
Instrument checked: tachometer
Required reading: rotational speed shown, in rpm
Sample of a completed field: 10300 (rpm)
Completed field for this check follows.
7400 (rpm)
